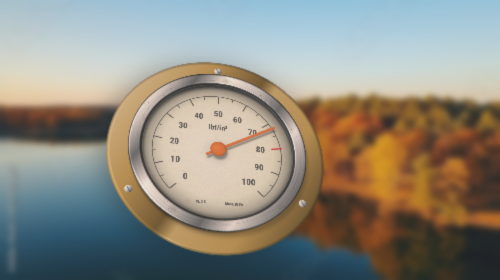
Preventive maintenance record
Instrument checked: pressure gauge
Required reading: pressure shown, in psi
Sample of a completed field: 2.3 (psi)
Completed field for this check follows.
72.5 (psi)
